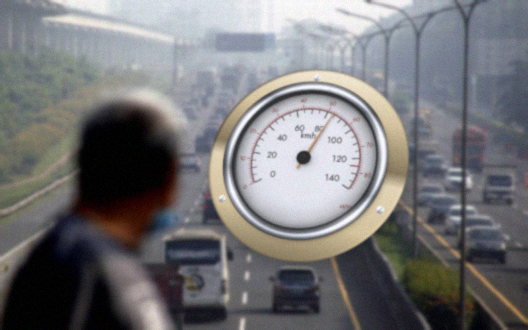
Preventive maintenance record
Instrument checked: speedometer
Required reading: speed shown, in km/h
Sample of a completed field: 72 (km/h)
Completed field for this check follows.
85 (km/h)
